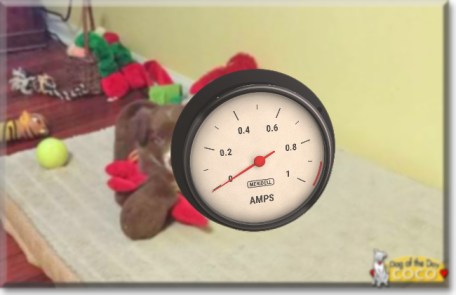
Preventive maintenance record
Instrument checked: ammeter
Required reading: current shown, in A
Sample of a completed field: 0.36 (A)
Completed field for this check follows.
0 (A)
